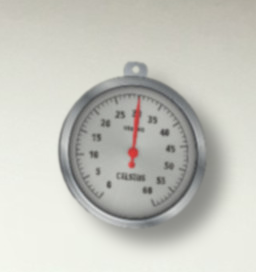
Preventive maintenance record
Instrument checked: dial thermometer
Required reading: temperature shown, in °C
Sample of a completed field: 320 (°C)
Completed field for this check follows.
30 (°C)
